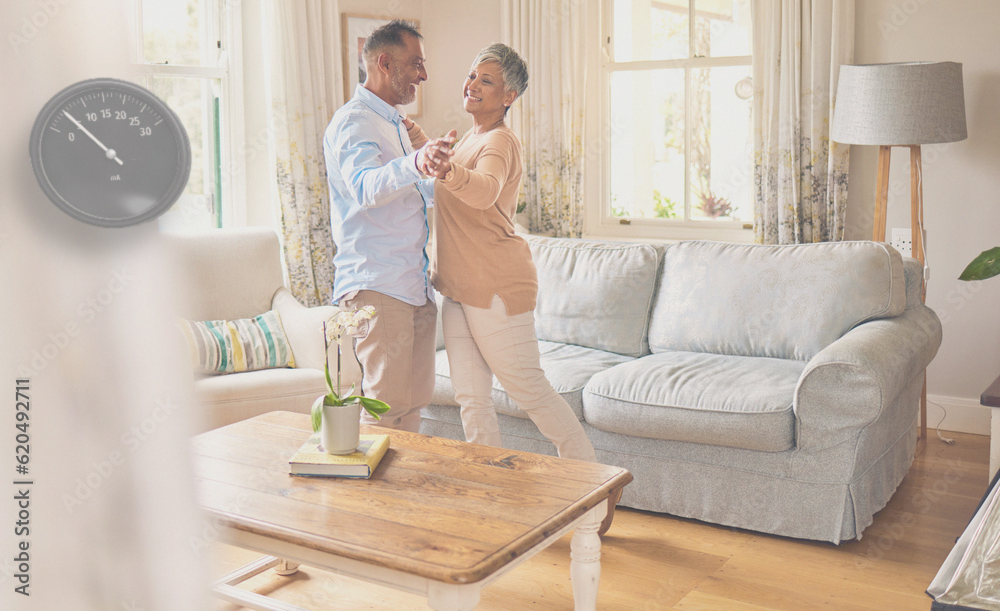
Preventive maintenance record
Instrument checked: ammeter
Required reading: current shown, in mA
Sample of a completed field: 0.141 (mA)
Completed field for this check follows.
5 (mA)
